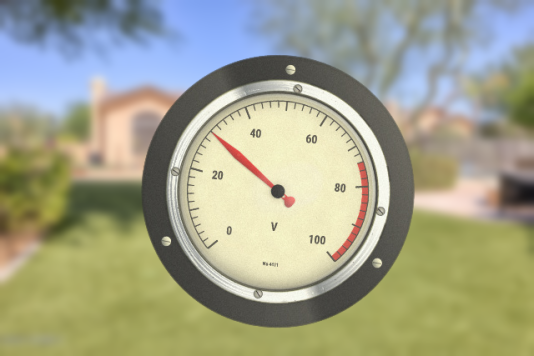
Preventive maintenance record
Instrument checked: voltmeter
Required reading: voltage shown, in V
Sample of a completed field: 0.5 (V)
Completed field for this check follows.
30 (V)
